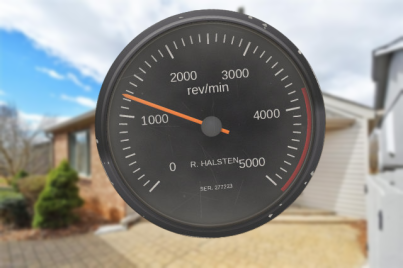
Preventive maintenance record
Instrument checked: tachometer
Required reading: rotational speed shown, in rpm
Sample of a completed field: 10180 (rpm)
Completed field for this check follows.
1250 (rpm)
